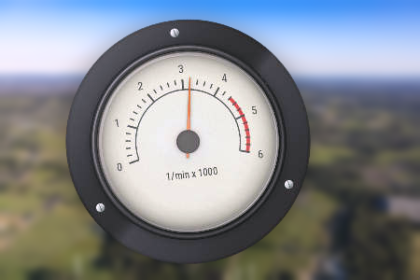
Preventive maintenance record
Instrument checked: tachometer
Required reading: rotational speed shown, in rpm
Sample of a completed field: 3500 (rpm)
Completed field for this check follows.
3200 (rpm)
